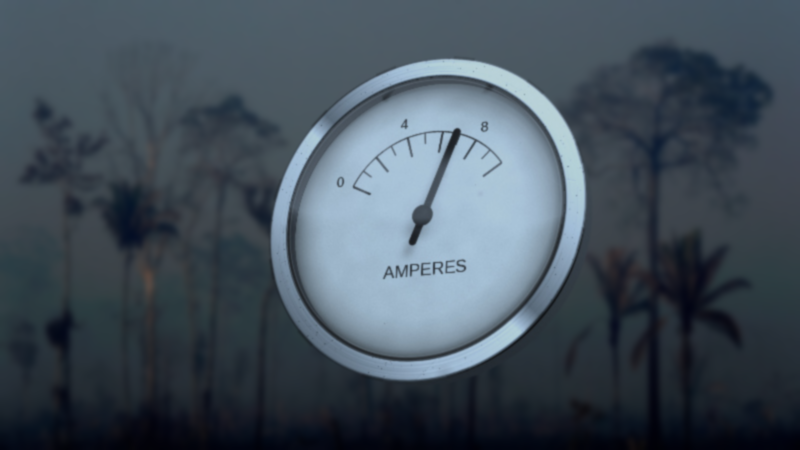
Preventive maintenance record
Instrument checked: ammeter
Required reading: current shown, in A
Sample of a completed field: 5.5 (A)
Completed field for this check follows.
7 (A)
